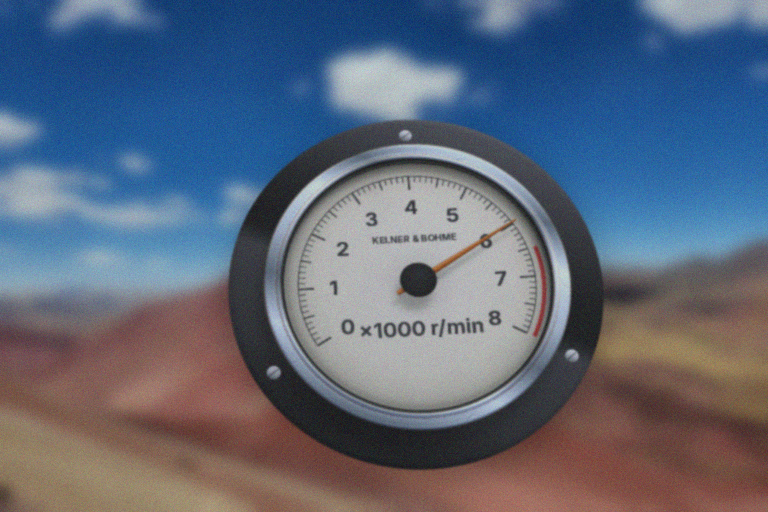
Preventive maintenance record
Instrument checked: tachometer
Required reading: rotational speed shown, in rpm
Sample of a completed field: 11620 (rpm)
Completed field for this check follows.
6000 (rpm)
